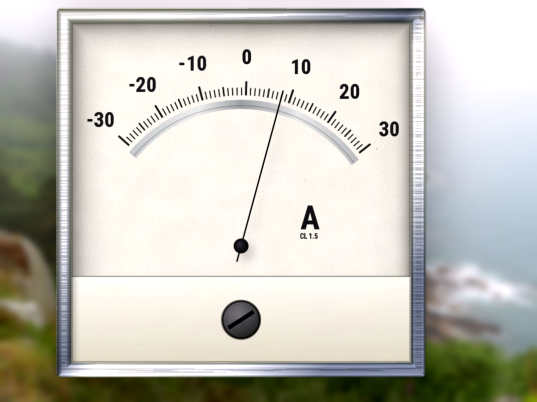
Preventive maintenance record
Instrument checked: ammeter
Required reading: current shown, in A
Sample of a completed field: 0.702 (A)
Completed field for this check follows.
8 (A)
